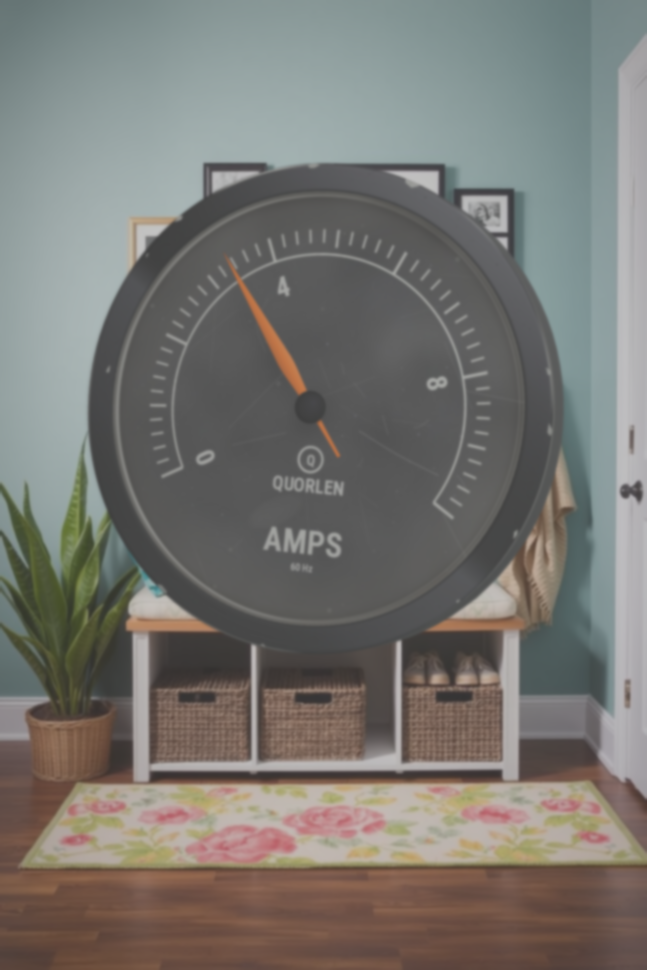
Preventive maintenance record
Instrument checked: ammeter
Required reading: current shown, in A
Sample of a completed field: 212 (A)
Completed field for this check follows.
3.4 (A)
